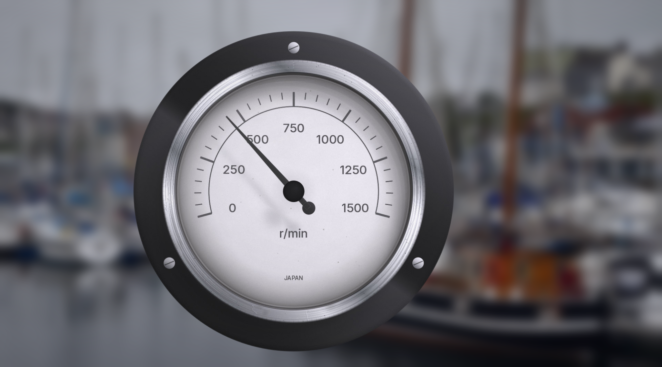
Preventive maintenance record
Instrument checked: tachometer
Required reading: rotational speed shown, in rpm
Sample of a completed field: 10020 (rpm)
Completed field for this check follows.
450 (rpm)
